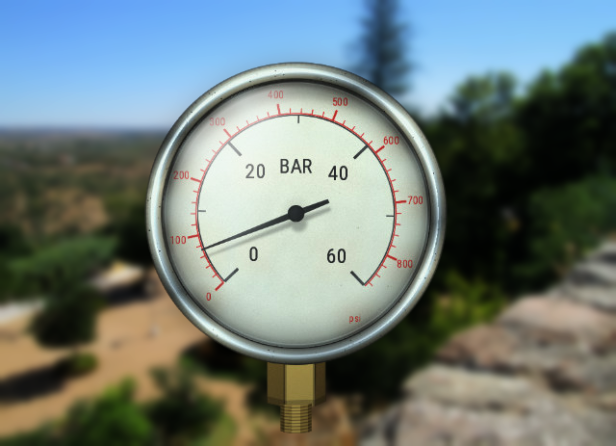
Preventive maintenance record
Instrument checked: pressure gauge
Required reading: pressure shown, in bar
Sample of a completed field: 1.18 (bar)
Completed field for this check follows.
5 (bar)
